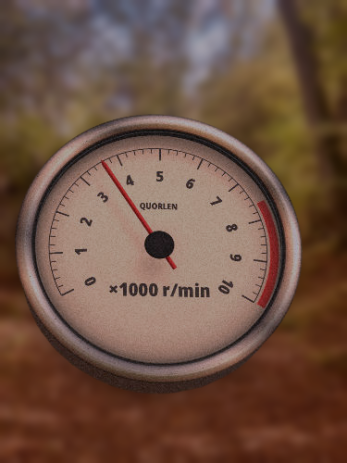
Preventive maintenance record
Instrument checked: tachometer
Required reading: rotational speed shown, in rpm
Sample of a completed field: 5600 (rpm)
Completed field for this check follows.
3600 (rpm)
